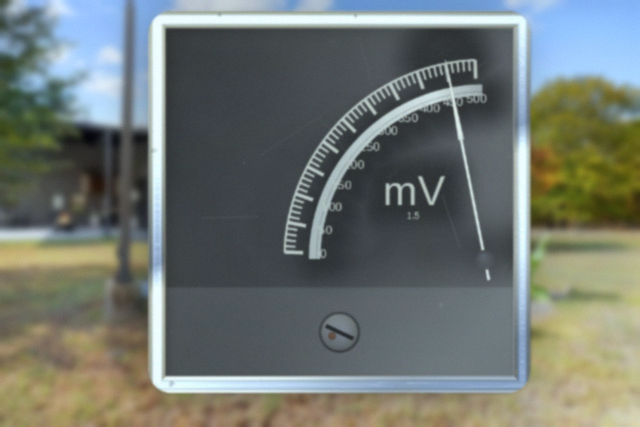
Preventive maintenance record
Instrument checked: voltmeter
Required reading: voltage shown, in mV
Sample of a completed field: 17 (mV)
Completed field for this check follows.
450 (mV)
